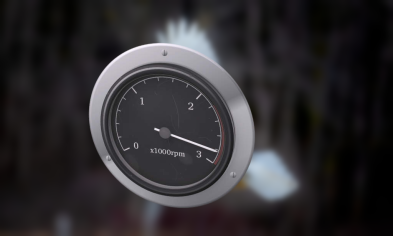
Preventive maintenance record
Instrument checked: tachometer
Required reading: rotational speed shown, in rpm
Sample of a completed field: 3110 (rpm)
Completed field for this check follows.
2800 (rpm)
